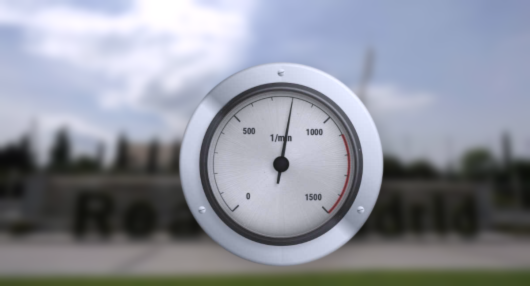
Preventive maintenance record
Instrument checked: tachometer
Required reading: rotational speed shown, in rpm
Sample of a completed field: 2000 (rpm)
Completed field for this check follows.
800 (rpm)
